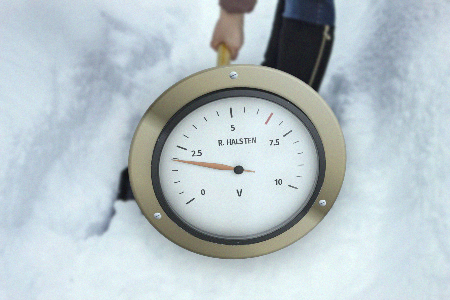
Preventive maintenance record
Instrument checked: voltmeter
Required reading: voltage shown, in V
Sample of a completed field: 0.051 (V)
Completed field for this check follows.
2 (V)
